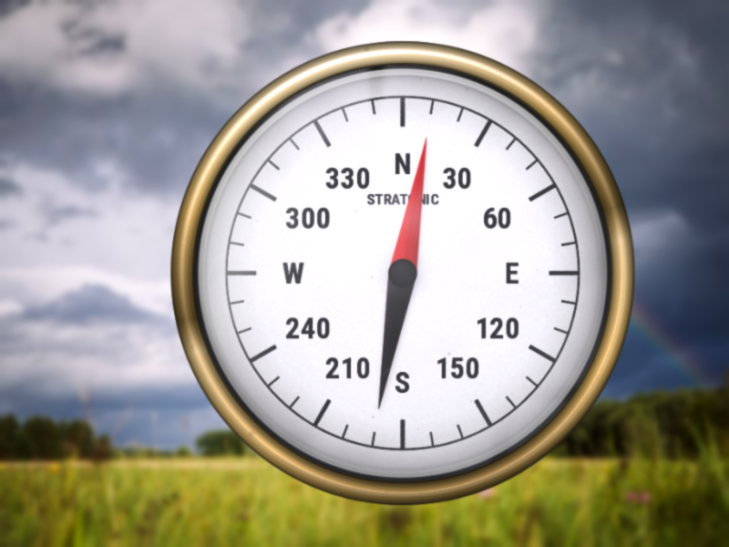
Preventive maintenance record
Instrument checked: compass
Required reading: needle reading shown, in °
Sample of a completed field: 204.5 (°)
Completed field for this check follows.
10 (°)
